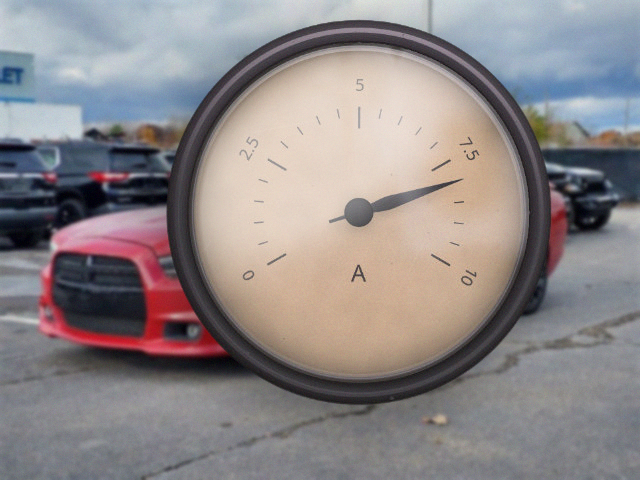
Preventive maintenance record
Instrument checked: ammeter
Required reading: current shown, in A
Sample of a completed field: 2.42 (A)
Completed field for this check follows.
8 (A)
